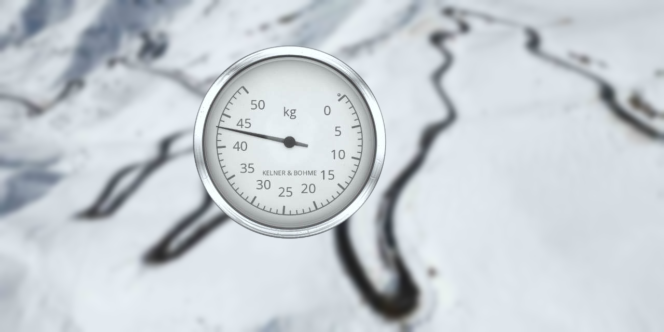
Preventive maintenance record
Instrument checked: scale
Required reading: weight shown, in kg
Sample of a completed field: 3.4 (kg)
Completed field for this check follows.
43 (kg)
